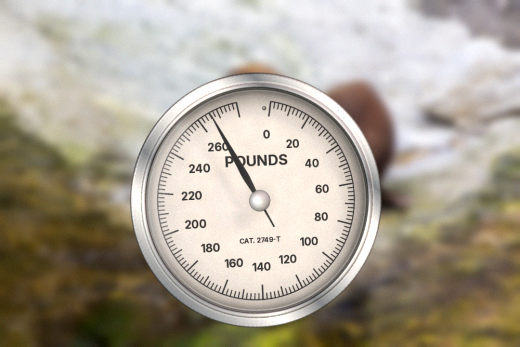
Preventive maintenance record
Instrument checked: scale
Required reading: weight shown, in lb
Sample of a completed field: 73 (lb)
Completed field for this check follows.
266 (lb)
